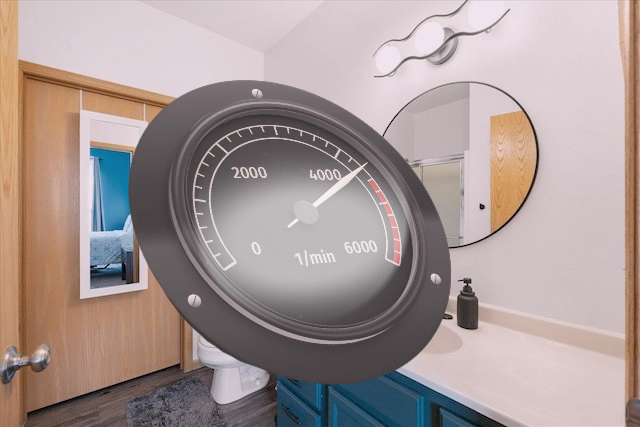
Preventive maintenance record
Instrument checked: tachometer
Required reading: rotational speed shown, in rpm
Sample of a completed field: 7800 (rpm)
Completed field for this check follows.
4400 (rpm)
